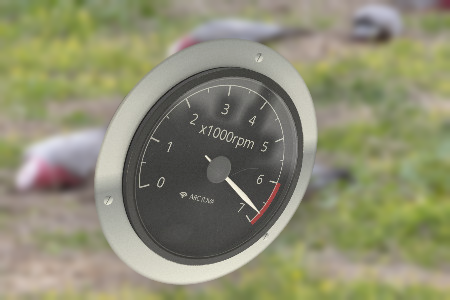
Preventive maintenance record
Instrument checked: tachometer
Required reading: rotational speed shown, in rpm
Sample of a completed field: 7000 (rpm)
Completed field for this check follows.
6750 (rpm)
